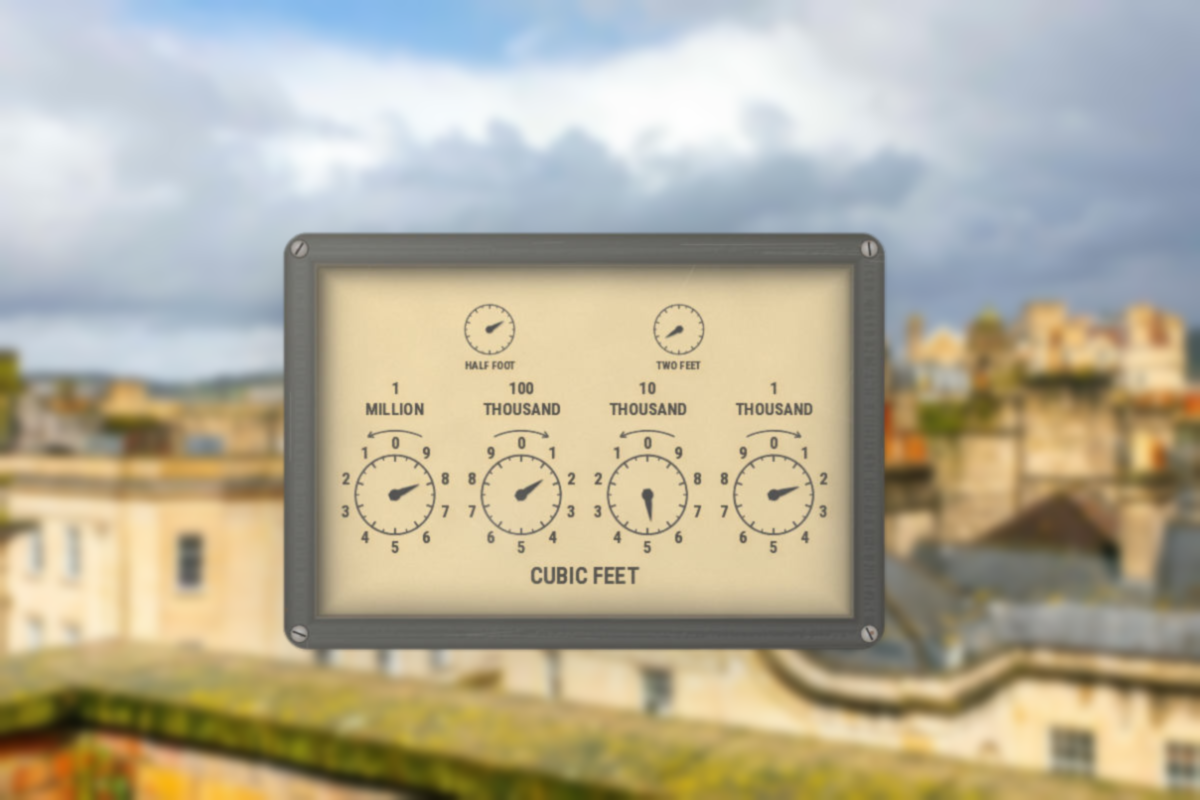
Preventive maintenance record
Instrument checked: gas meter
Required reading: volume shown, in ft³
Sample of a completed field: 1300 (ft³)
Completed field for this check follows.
815200 (ft³)
